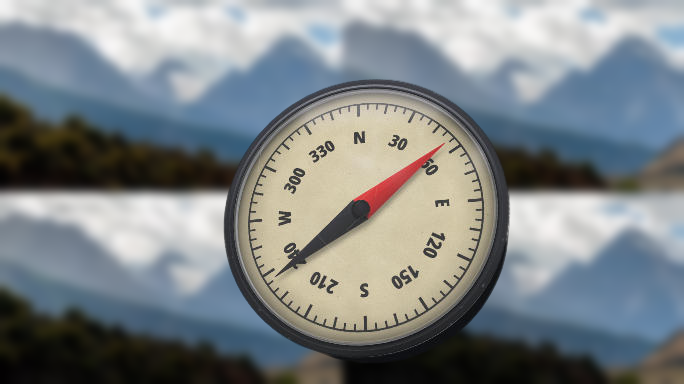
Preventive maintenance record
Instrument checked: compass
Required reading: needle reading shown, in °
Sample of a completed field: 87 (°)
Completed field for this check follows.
55 (°)
